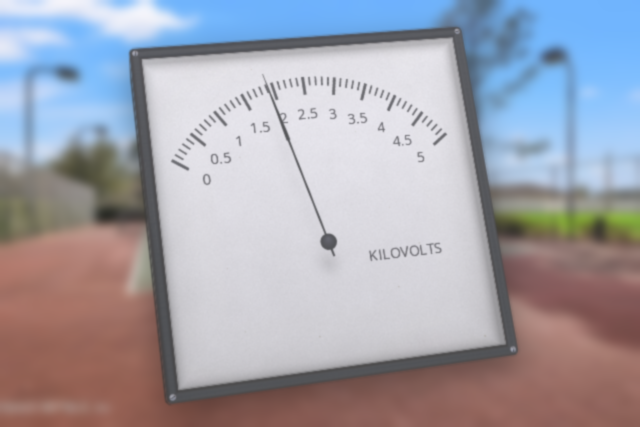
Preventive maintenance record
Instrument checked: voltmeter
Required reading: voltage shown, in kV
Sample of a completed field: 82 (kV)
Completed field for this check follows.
1.9 (kV)
